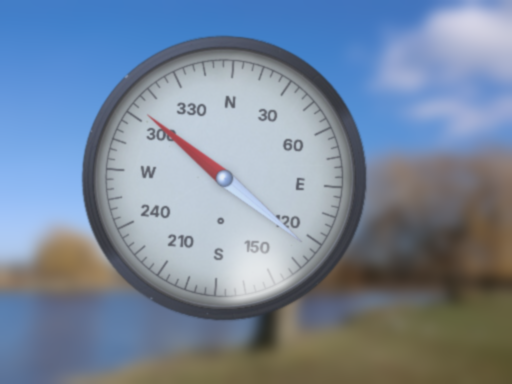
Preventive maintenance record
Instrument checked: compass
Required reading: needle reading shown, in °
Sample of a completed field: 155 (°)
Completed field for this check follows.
305 (°)
